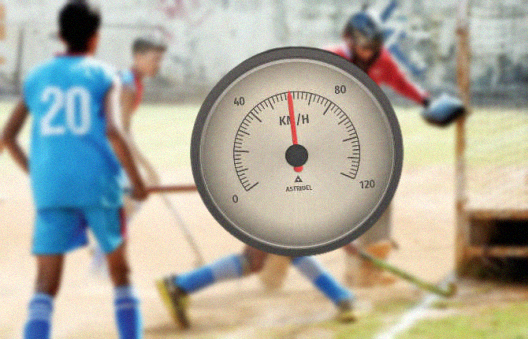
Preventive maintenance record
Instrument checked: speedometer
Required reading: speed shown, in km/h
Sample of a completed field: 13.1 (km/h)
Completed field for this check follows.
60 (km/h)
